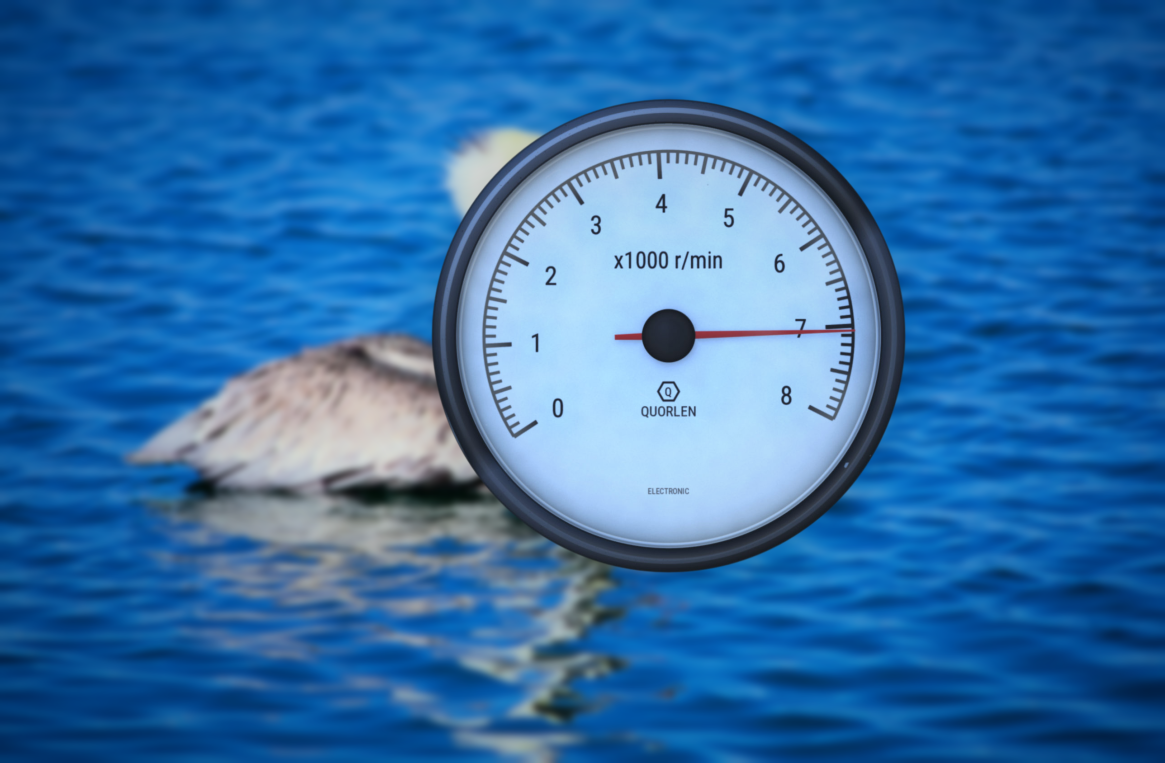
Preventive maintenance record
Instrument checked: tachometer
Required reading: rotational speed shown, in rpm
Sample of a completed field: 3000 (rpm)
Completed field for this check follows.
7050 (rpm)
